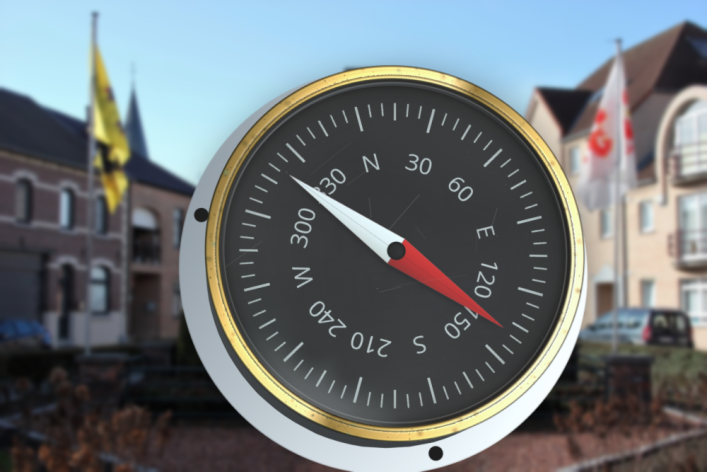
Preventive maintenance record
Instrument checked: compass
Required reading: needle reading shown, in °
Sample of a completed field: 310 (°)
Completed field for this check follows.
140 (°)
